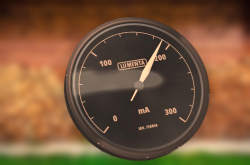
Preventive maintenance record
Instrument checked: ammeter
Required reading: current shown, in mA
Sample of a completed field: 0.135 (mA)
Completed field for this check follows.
190 (mA)
